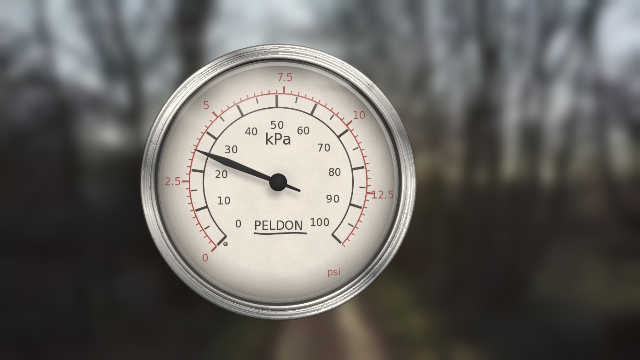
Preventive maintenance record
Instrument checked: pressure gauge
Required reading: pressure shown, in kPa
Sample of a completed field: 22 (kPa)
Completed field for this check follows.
25 (kPa)
